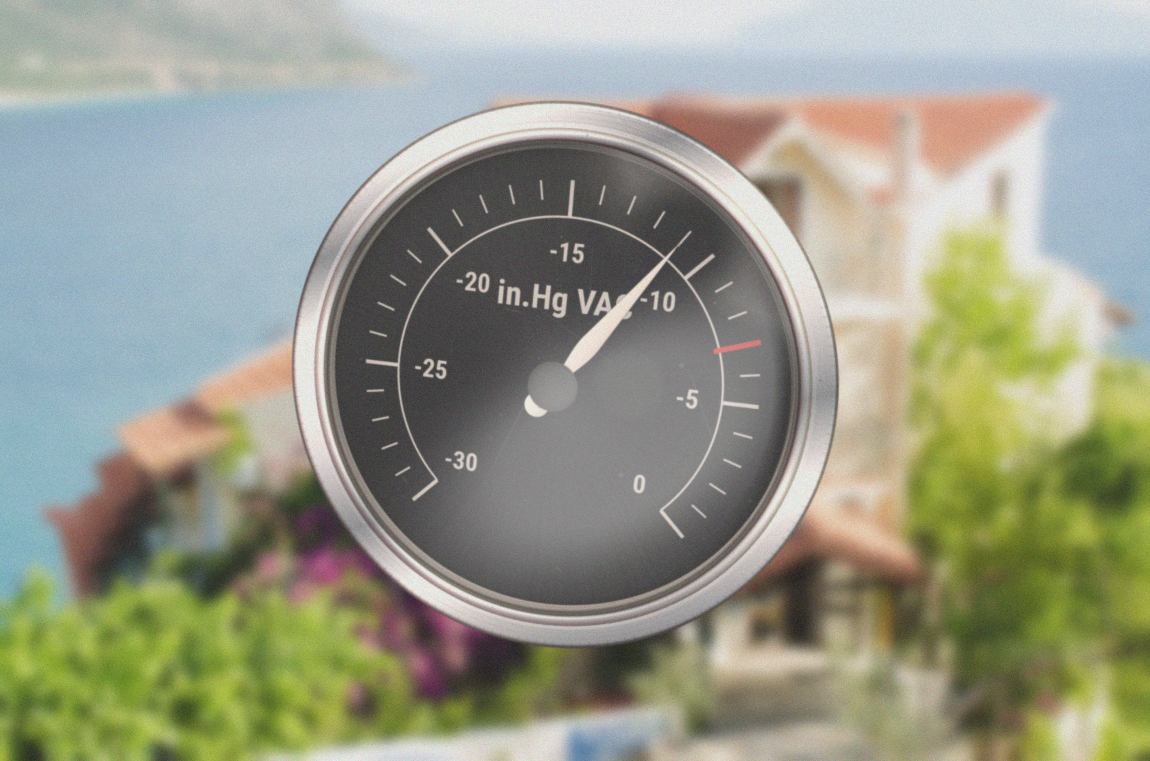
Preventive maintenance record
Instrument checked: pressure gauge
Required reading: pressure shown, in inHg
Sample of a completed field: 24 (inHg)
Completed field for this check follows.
-11 (inHg)
